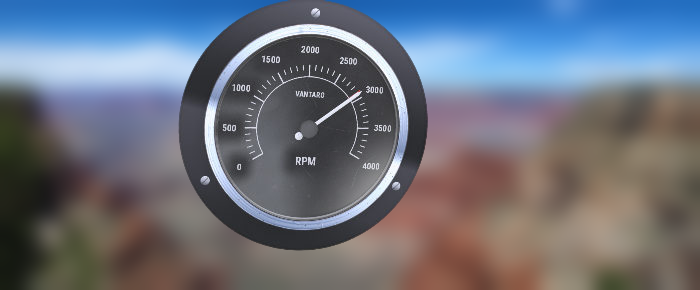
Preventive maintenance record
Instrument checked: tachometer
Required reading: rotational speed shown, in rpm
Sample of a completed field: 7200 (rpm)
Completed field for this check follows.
2900 (rpm)
